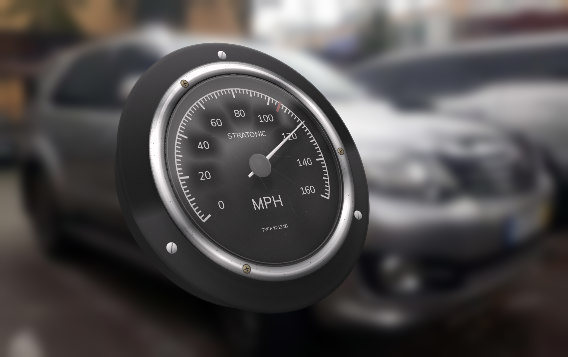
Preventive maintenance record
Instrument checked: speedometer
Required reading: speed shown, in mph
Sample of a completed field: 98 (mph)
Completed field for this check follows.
120 (mph)
